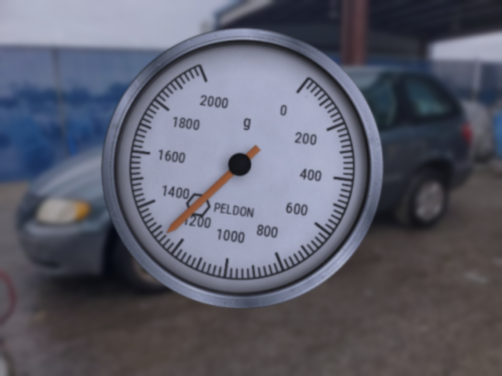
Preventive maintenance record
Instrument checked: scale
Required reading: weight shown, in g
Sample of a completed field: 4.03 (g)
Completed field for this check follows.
1260 (g)
